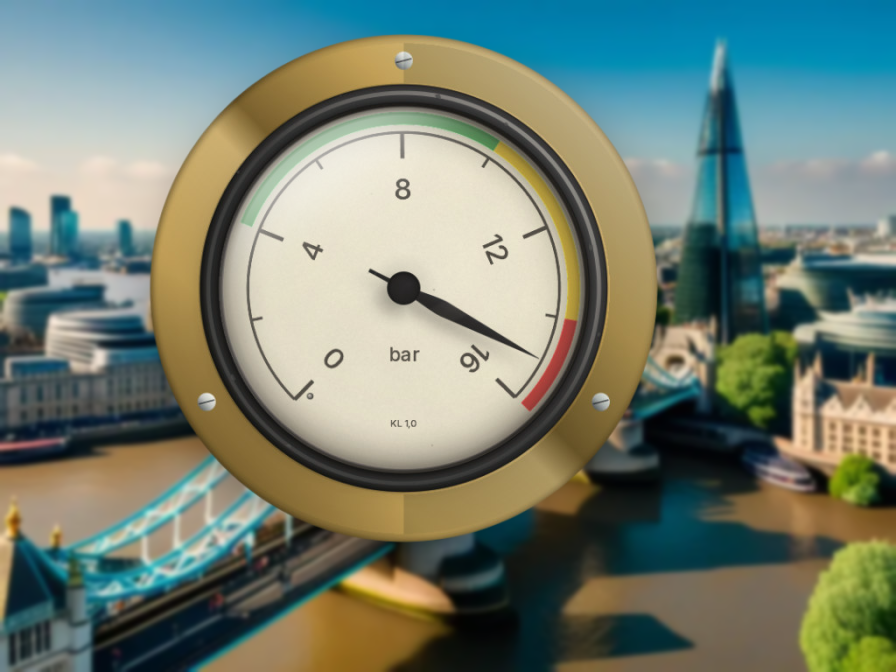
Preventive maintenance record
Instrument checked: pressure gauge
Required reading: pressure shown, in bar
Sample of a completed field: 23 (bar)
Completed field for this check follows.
15 (bar)
